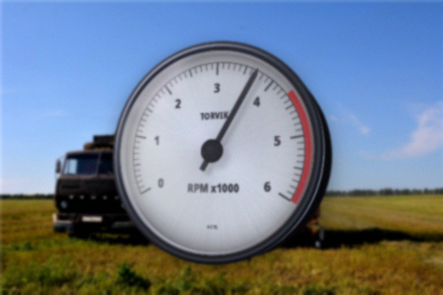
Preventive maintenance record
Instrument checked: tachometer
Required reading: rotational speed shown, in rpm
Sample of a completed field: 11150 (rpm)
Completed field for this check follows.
3700 (rpm)
